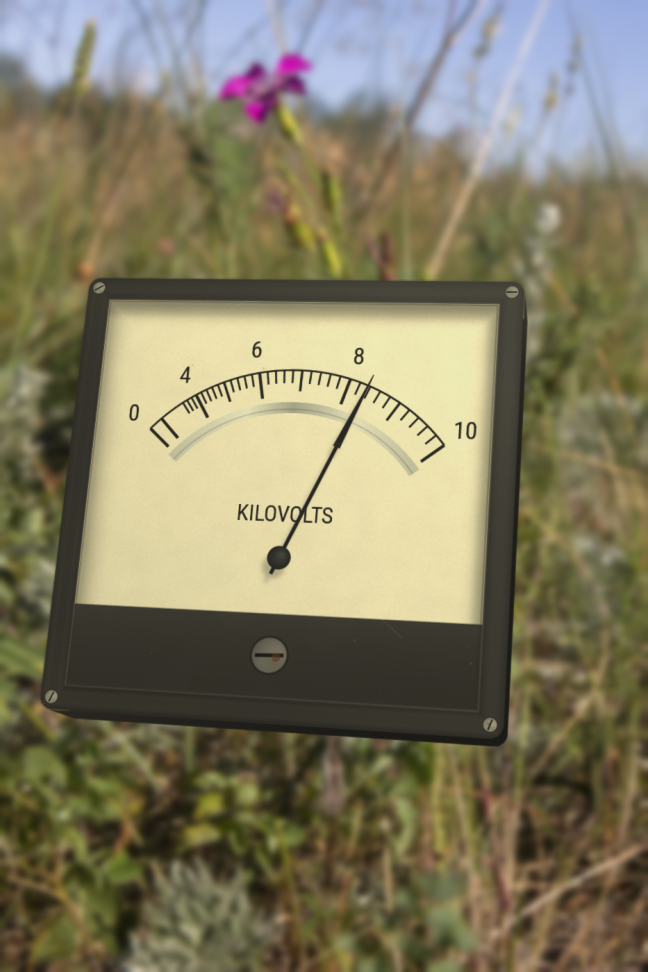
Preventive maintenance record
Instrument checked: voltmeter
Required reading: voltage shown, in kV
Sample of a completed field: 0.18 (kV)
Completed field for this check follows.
8.4 (kV)
